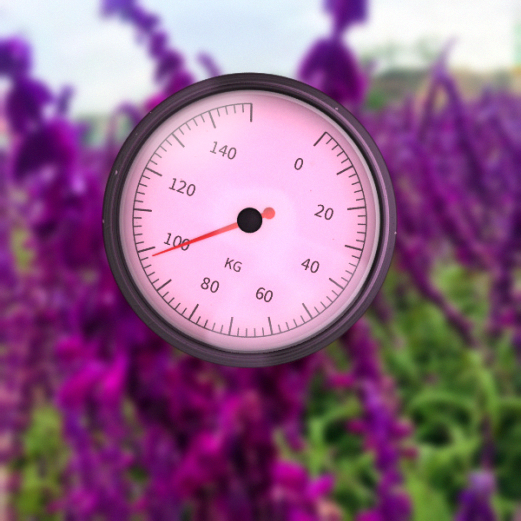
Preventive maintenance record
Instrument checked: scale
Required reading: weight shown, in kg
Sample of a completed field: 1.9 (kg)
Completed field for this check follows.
98 (kg)
